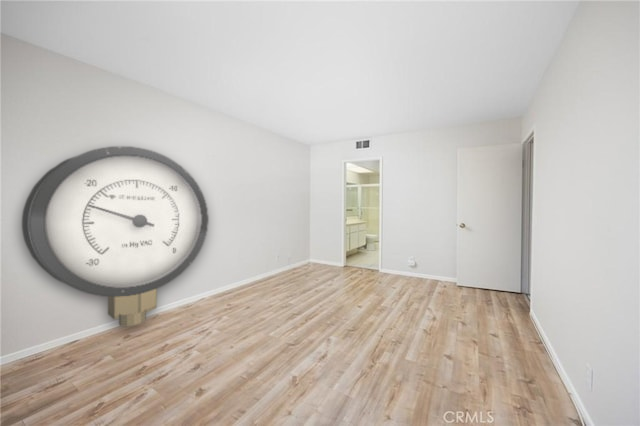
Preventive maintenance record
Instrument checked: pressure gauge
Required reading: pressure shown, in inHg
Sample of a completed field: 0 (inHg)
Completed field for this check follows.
-22.5 (inHg)
